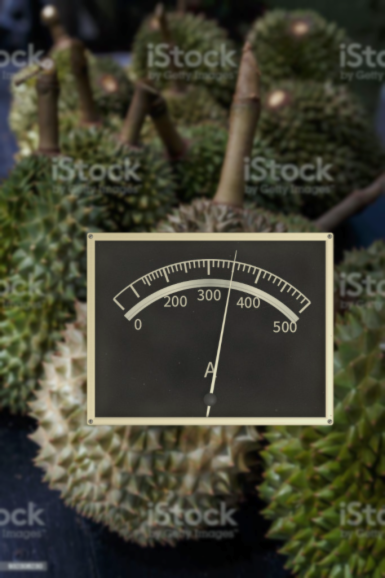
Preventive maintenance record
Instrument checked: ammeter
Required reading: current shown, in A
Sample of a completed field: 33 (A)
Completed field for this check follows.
350 (A)
